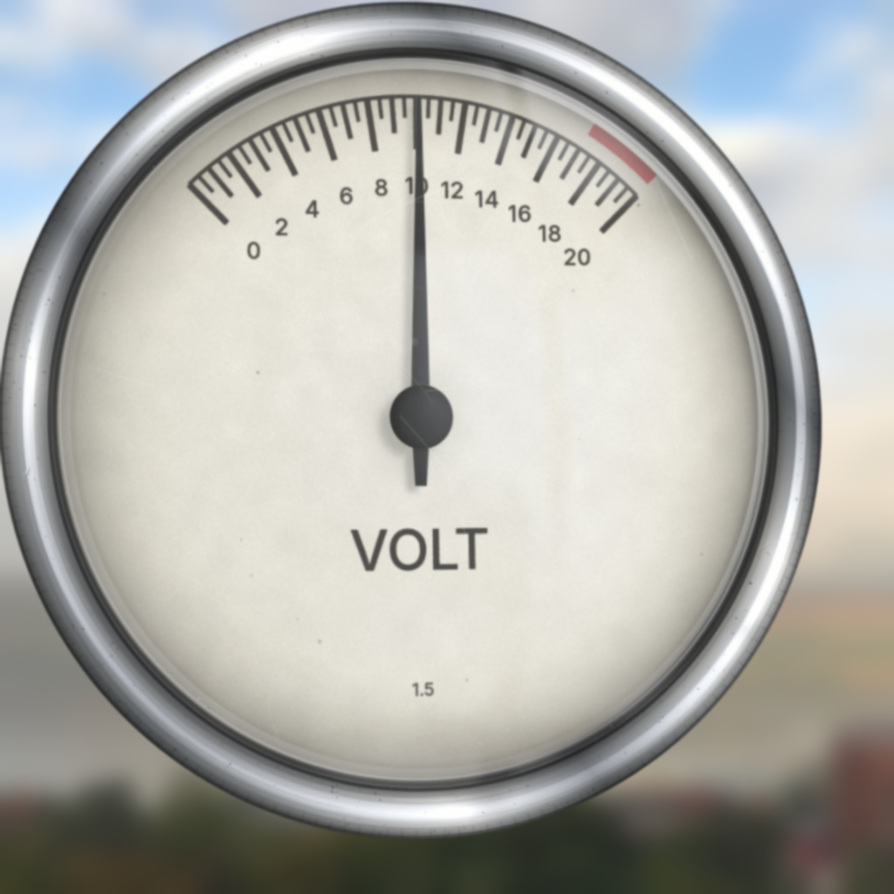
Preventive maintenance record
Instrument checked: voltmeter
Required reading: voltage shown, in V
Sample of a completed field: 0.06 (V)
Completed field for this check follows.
10 (V)
